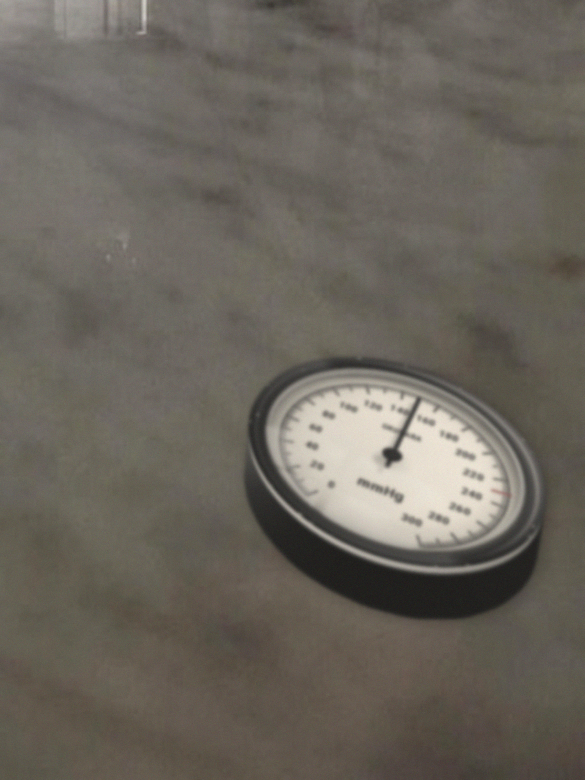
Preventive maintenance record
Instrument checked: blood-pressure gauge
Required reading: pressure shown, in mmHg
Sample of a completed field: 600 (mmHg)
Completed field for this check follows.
150 (mmHg)
